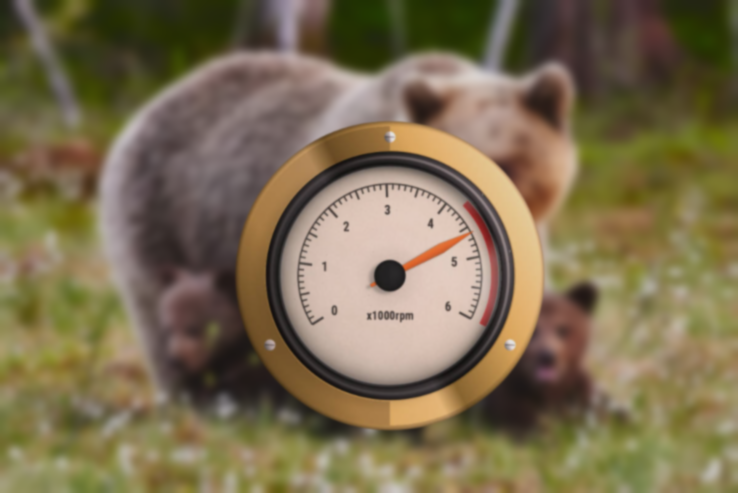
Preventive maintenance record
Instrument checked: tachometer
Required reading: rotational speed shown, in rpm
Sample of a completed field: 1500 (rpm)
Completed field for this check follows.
4600 (rpm)
